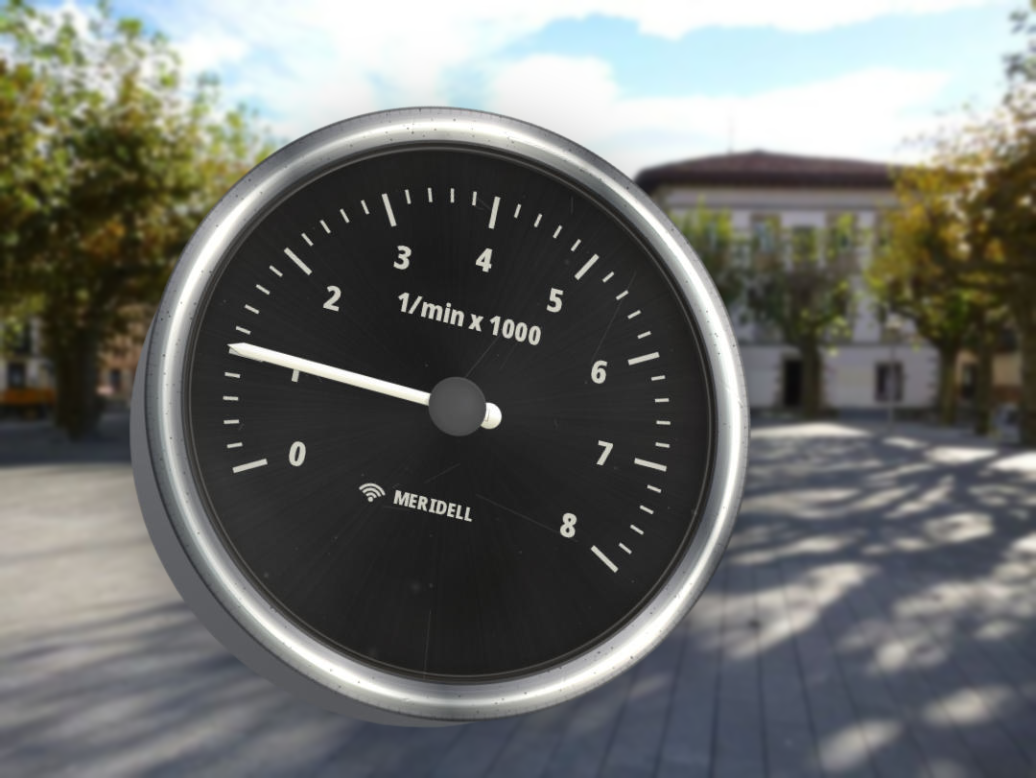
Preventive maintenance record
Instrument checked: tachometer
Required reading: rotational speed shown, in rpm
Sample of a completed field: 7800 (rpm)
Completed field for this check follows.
1000 (rpm)
